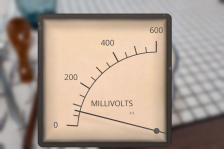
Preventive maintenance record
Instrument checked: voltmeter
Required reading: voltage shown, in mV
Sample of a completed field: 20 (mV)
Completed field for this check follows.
75 (mV)
